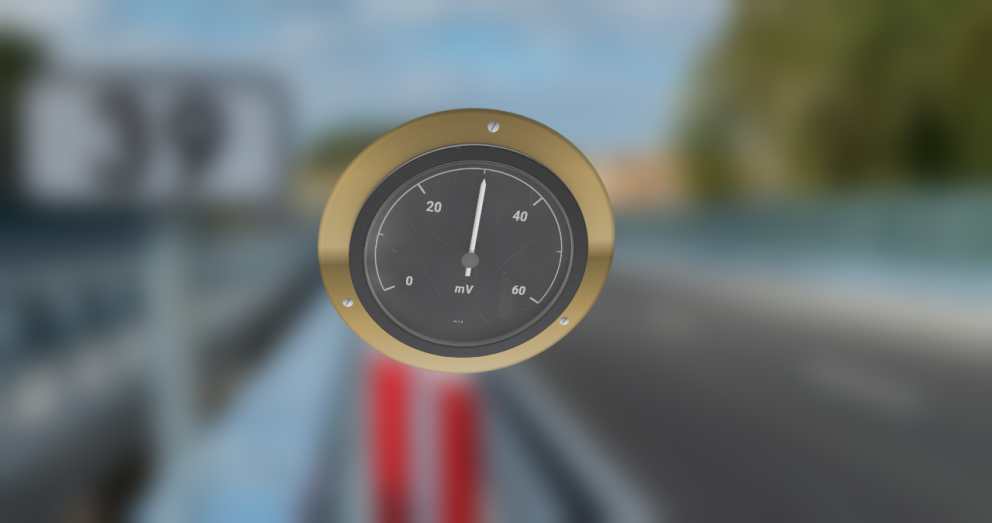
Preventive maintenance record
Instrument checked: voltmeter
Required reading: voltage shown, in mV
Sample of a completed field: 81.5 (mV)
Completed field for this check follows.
30 (mV)
